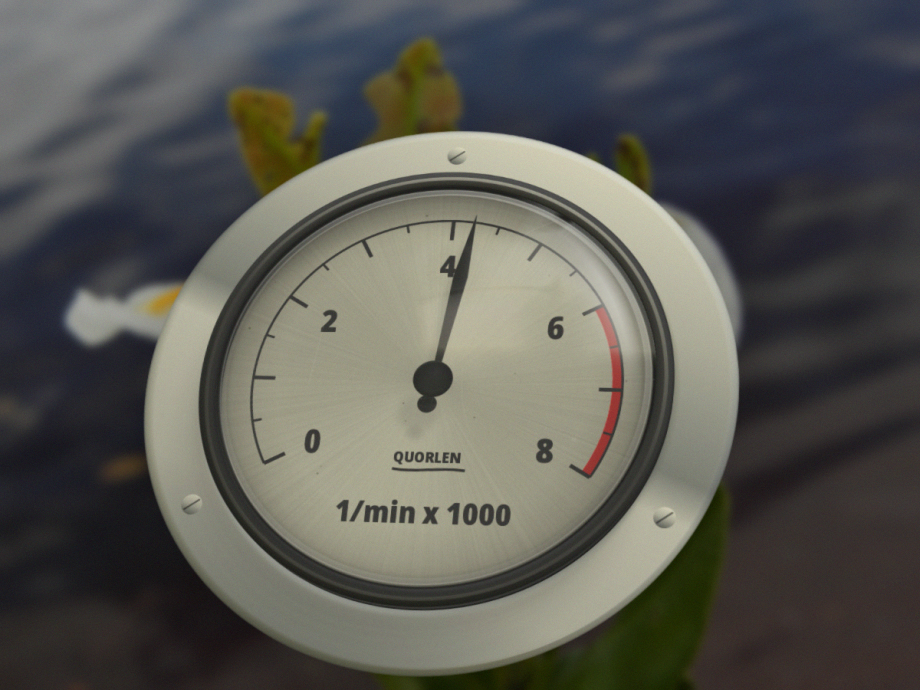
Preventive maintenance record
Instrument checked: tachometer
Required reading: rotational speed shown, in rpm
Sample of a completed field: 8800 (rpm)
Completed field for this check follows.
4250 (rpm)
